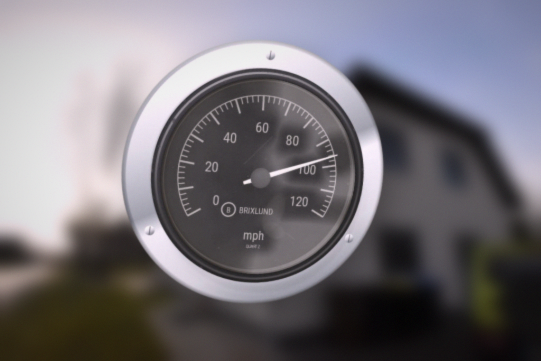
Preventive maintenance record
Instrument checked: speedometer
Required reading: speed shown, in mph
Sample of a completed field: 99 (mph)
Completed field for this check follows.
96 (mph)
